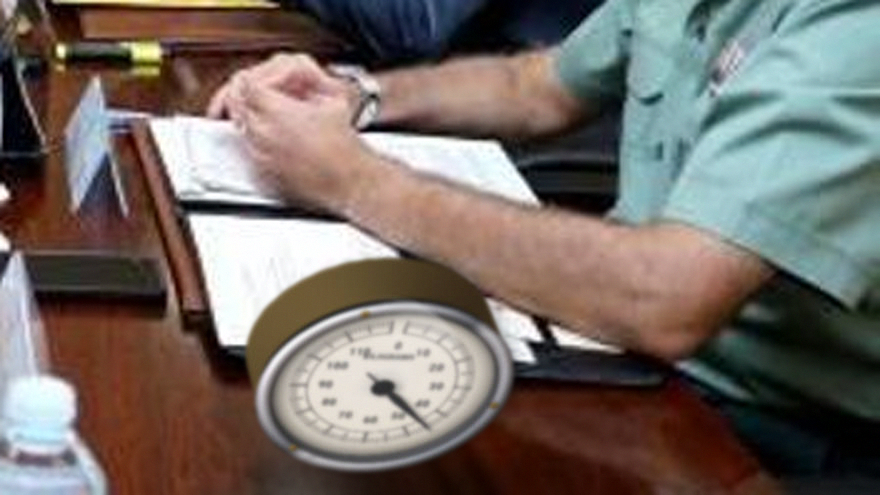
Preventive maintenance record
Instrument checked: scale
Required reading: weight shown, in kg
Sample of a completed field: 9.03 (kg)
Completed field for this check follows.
45 (kg)
